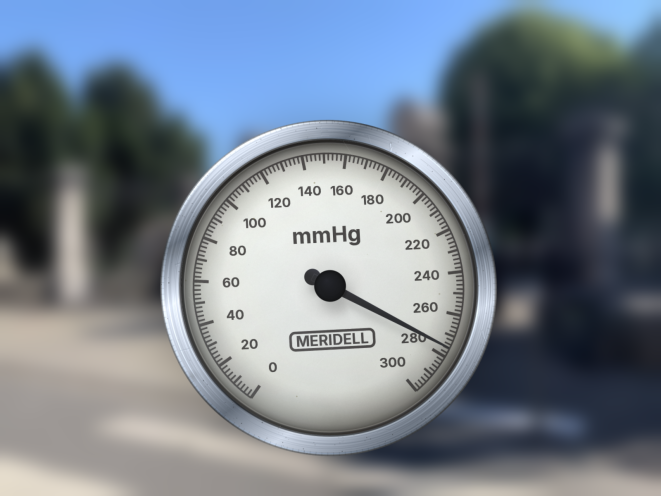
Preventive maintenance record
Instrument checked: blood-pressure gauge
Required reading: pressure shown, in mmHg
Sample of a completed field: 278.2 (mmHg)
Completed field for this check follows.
276 (mmHg)
